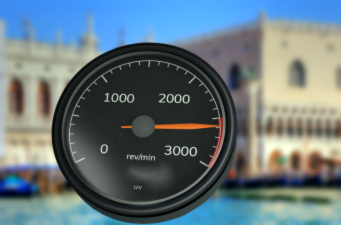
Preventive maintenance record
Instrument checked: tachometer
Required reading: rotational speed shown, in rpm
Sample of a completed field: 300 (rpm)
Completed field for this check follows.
2600 (rpm)
